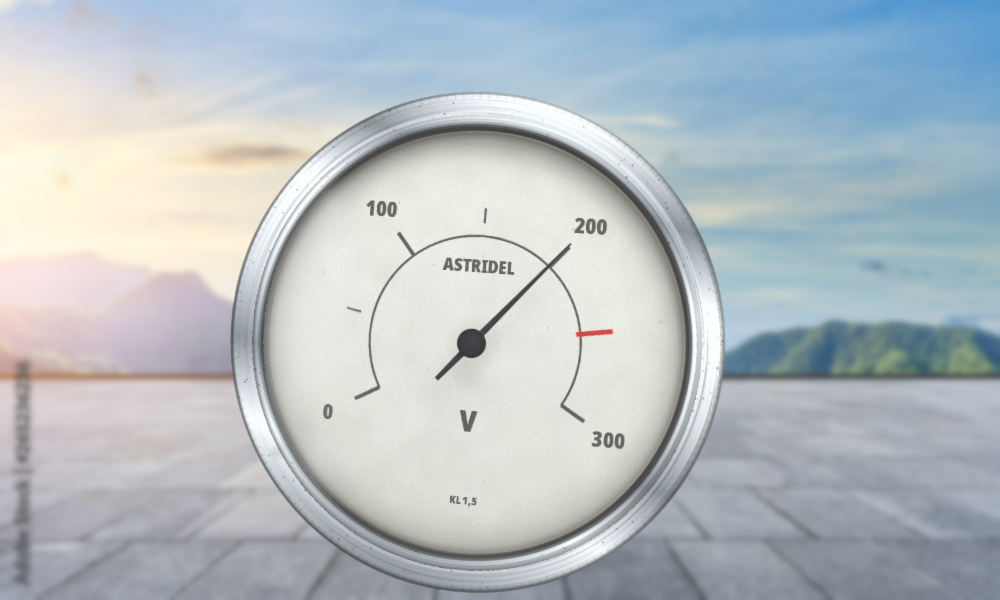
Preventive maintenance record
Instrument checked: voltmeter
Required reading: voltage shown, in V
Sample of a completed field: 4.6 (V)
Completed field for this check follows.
200 (V)
